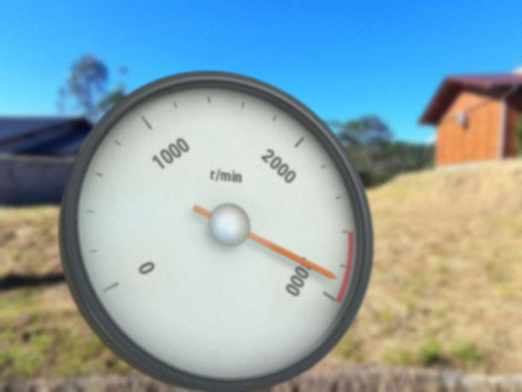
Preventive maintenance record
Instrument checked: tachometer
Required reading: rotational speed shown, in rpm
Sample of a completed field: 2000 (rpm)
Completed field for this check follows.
2900 (rpm)
